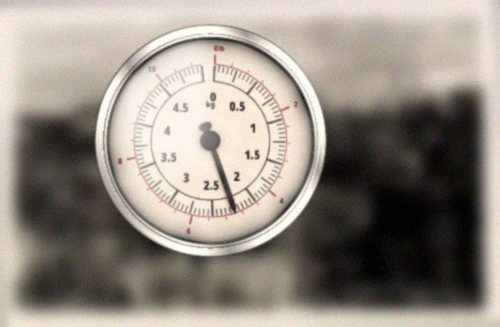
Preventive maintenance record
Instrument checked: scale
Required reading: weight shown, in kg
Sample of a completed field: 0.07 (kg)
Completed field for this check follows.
2.25 (kg)
